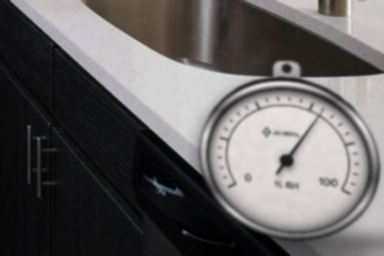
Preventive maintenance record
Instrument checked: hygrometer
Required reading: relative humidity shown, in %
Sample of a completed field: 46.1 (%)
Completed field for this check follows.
64 (%)
